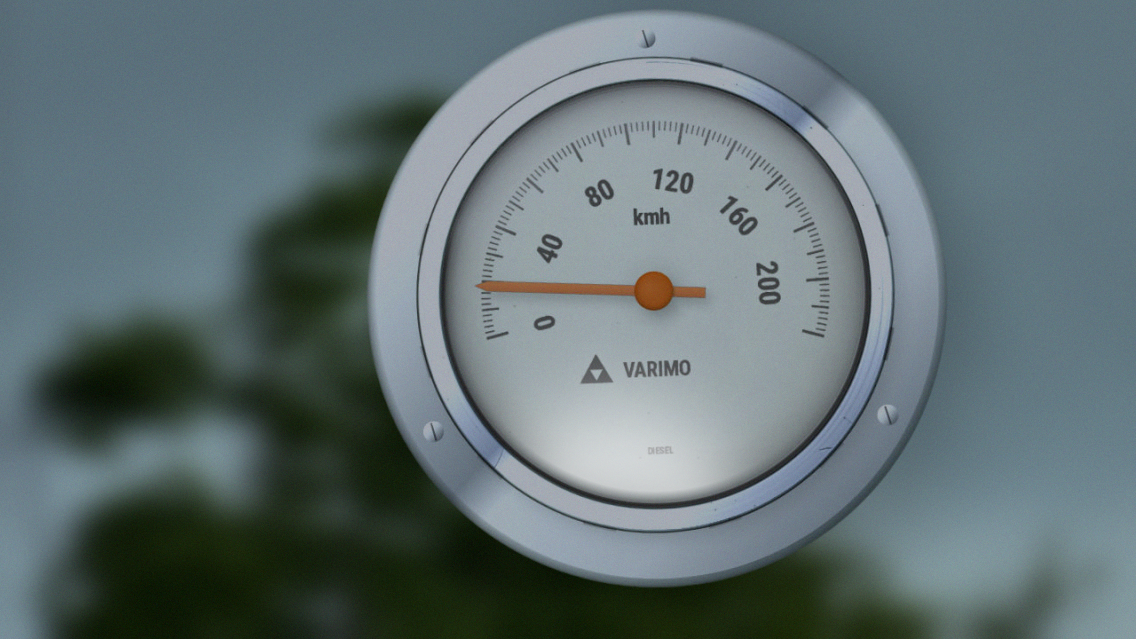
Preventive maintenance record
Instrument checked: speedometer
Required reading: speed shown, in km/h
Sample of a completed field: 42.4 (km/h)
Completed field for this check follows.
18 (km/h)
